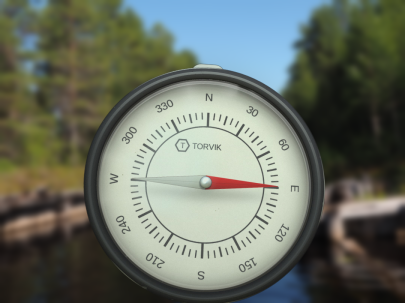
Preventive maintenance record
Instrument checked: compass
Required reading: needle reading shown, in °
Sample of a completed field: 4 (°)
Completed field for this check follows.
90 (°)
